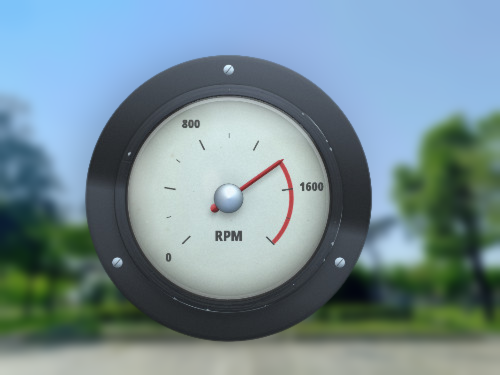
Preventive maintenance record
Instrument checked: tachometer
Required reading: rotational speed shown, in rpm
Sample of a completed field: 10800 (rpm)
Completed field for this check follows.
1400 (rpm)
